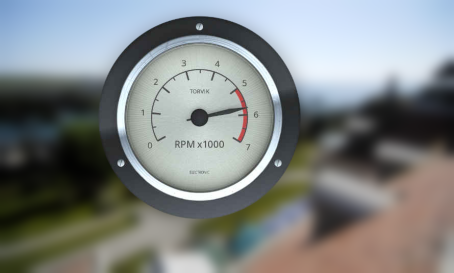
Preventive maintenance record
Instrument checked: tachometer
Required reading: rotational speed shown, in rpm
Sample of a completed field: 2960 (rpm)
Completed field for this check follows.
5750 (rpm)
